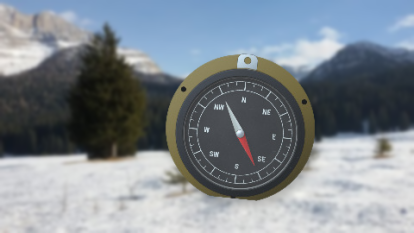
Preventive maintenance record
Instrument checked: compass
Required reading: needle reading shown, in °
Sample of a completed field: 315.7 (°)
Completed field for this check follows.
150 (°)
